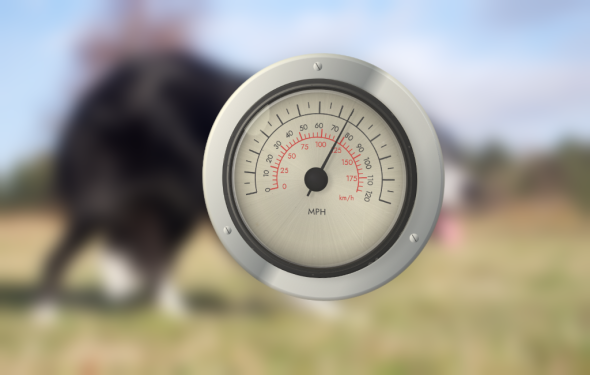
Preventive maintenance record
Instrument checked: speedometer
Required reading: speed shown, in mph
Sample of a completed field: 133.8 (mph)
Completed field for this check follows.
75 (mph)
